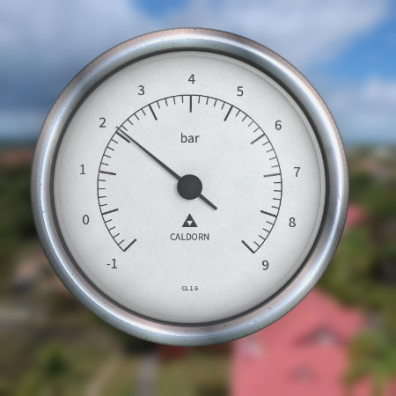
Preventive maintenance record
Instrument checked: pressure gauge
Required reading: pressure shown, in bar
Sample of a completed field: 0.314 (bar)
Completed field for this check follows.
2.1 (bar)
